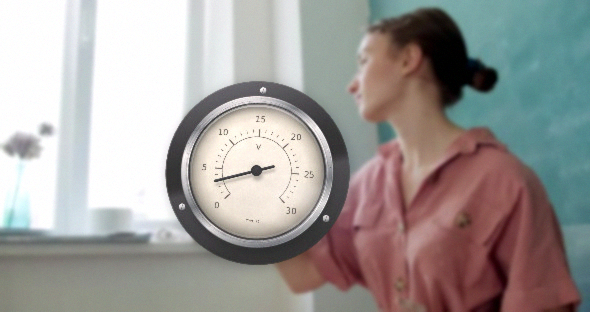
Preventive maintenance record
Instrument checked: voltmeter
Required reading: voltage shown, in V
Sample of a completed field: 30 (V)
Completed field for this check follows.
3 (V)
